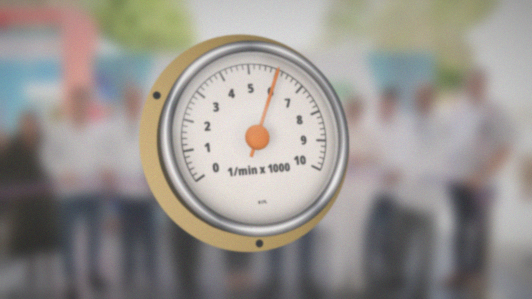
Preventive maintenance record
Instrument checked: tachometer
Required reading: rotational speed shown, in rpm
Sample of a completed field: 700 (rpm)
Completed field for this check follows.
6000 (rpm)
